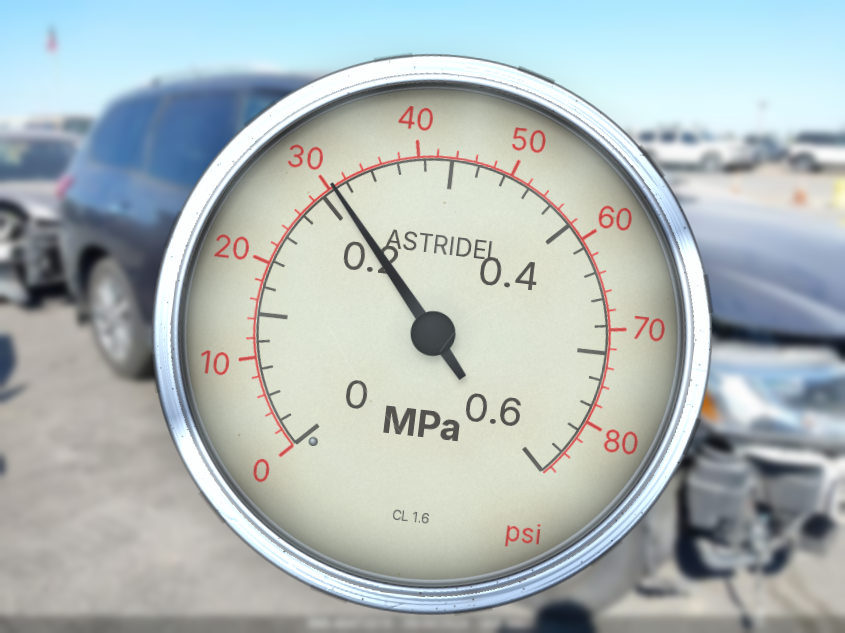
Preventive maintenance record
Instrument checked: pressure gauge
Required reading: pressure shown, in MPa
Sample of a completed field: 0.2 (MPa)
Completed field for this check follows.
0.21 (MPa)
